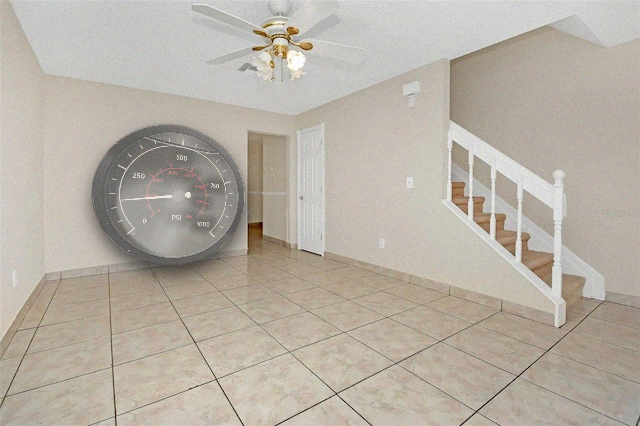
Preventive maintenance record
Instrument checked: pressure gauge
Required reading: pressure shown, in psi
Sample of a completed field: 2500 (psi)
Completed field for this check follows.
125 (psi)
